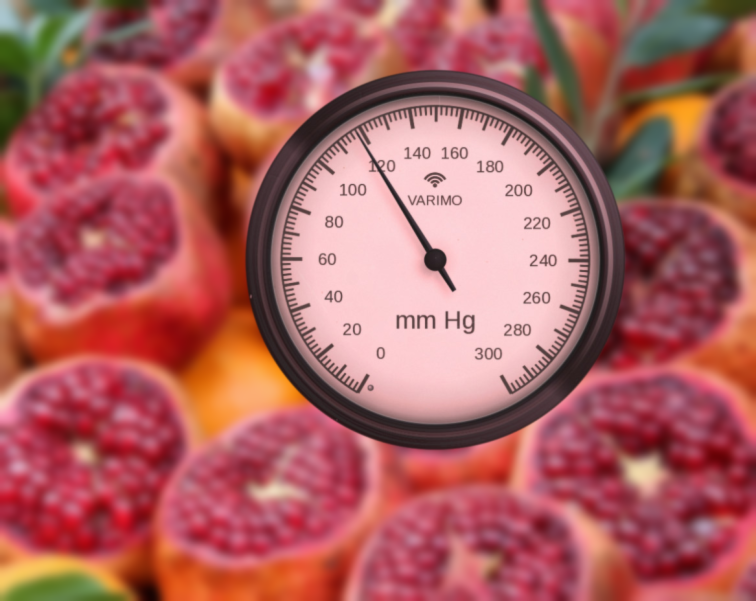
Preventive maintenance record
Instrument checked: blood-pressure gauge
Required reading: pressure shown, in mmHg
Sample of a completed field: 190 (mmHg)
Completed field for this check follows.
118 (mmHg)
